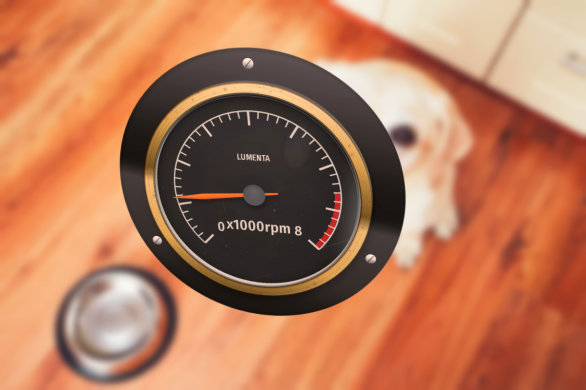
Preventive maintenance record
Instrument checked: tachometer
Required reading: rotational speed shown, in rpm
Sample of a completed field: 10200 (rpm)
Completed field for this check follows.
1200 (rpm)
